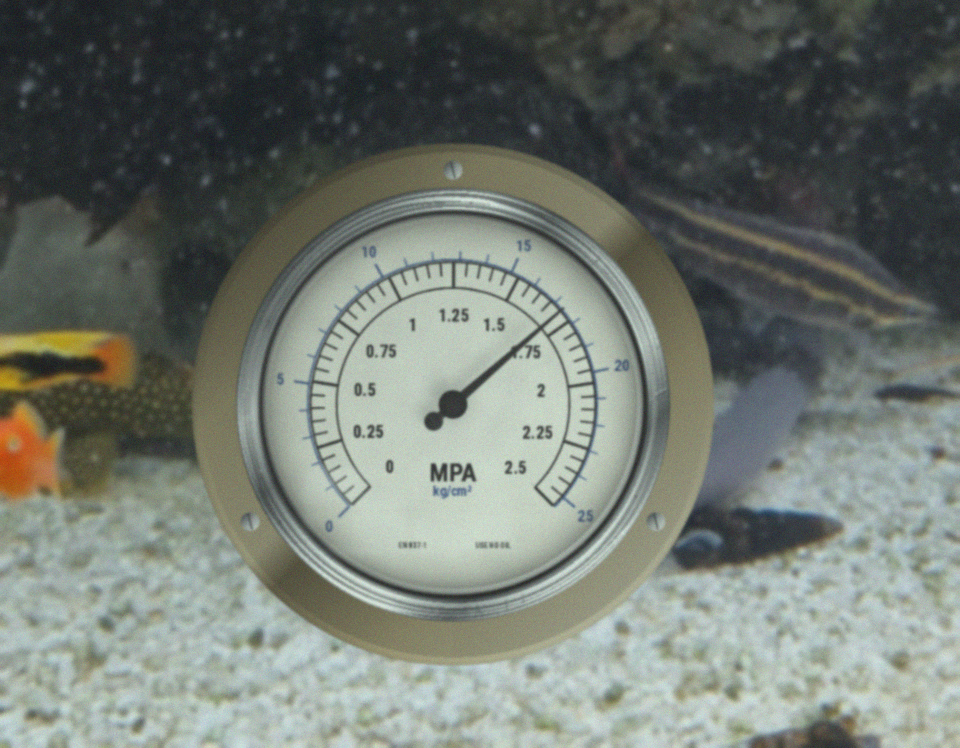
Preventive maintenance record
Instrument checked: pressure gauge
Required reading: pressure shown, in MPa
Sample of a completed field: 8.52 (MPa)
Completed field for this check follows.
1.7 (MPa)
